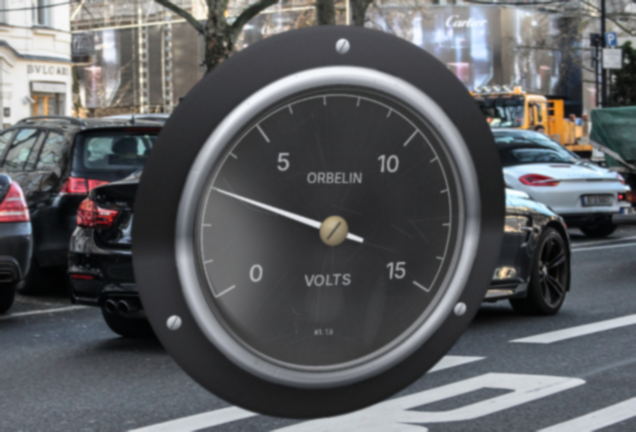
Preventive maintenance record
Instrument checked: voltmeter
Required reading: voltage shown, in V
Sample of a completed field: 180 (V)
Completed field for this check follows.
3 (V)
